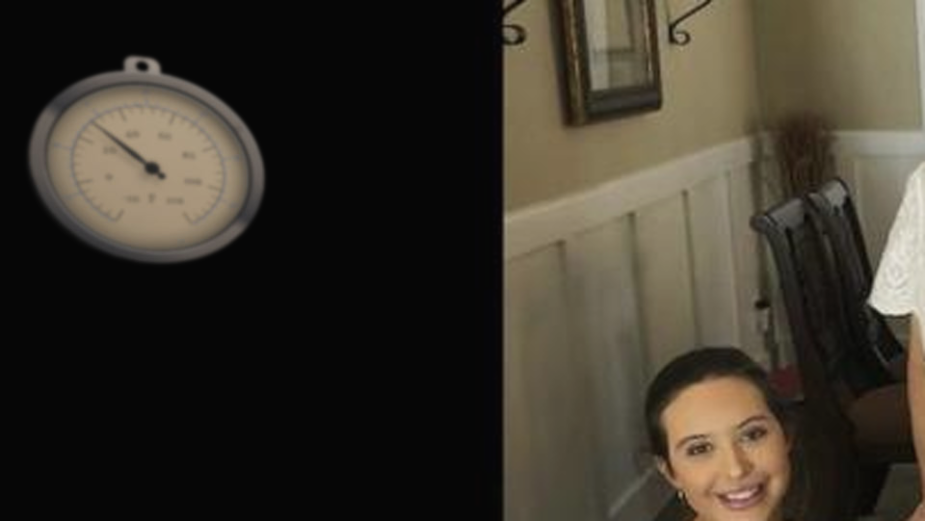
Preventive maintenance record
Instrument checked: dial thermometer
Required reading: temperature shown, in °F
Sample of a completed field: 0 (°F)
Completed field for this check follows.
28 (°F)
